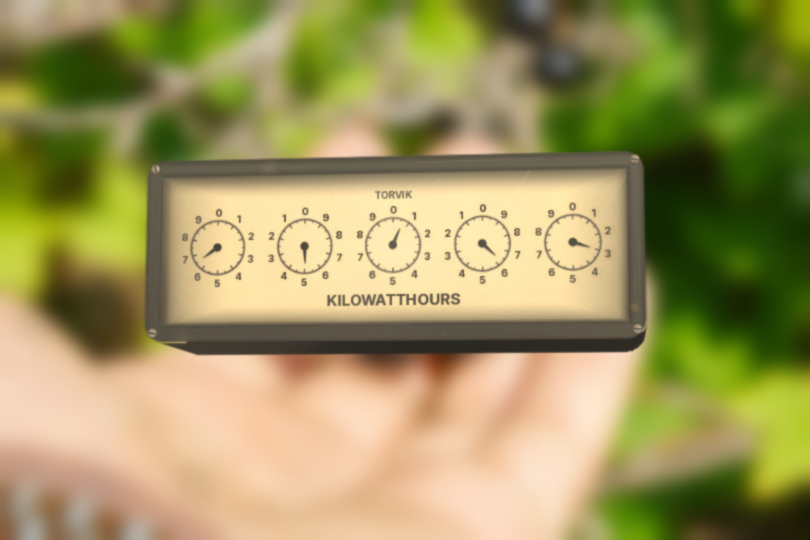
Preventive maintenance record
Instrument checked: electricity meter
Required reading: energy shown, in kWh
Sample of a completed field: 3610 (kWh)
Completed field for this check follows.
65063 (kWh)
